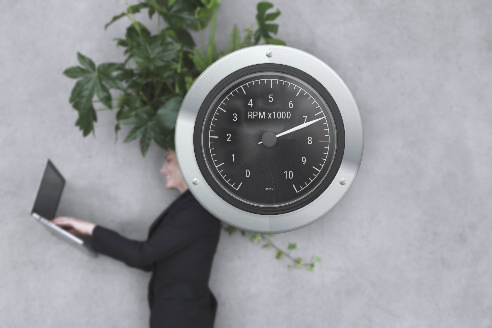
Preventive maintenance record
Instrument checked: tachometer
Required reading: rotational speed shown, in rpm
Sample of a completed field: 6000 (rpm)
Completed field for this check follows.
7200 (rpm)
